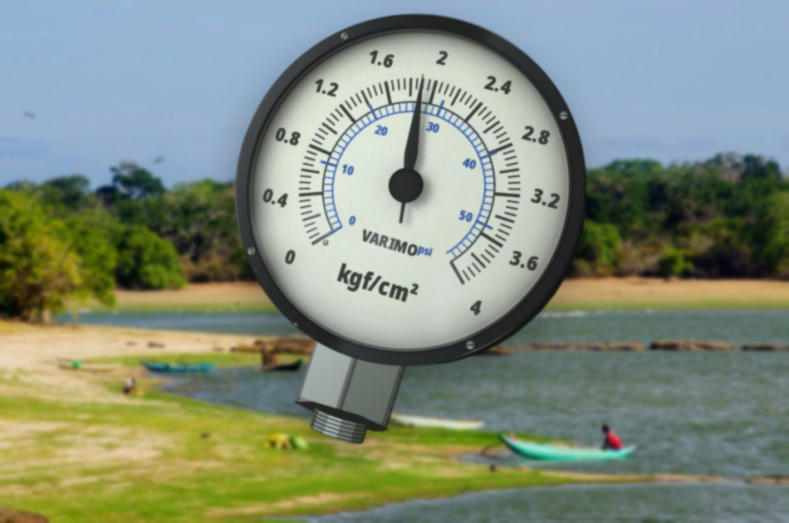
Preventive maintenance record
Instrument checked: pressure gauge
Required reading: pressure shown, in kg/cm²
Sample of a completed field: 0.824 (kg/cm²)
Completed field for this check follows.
1.9 (kg/cm²)
